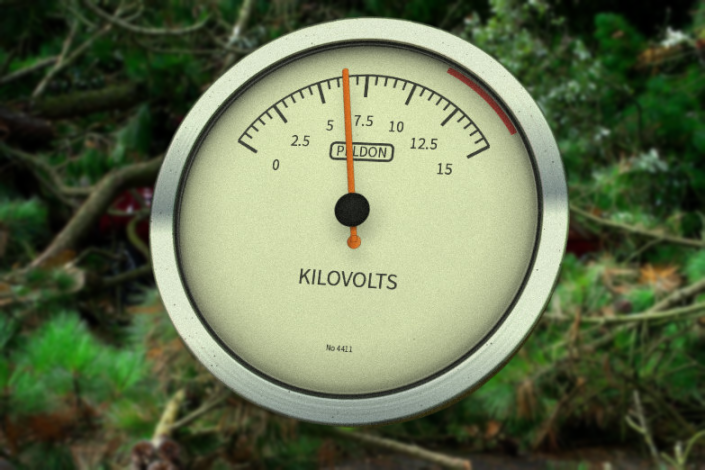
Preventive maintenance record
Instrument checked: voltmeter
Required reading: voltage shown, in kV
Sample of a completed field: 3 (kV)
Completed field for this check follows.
6.5 (kV)
